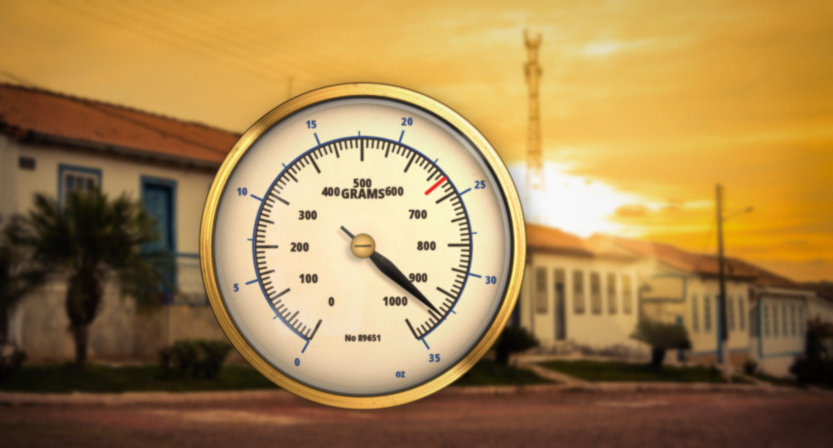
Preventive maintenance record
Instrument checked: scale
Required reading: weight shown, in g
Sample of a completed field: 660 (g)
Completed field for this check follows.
940 (g)
